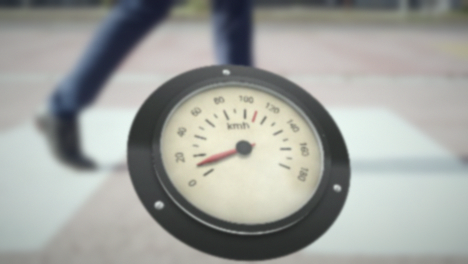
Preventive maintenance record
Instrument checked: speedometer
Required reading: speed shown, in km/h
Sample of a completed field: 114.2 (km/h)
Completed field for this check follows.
10 (km/h)
